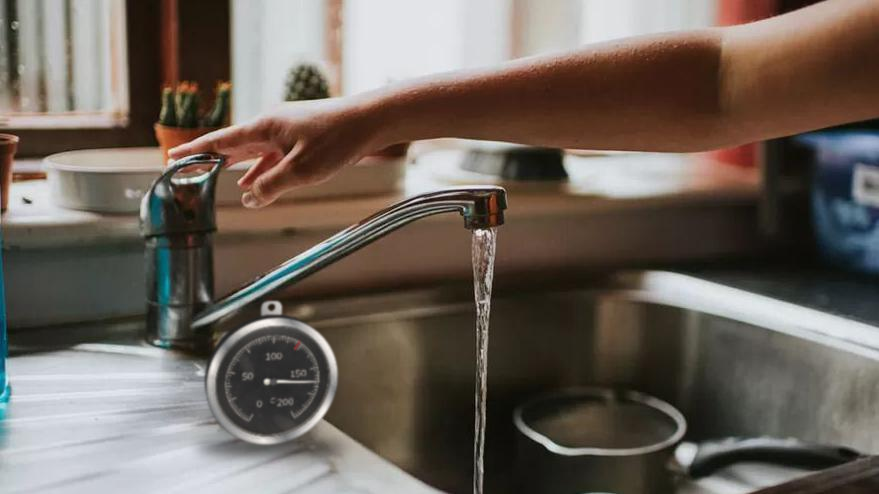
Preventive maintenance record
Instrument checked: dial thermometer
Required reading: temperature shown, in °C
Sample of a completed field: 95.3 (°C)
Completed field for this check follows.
162.5 (°C)
